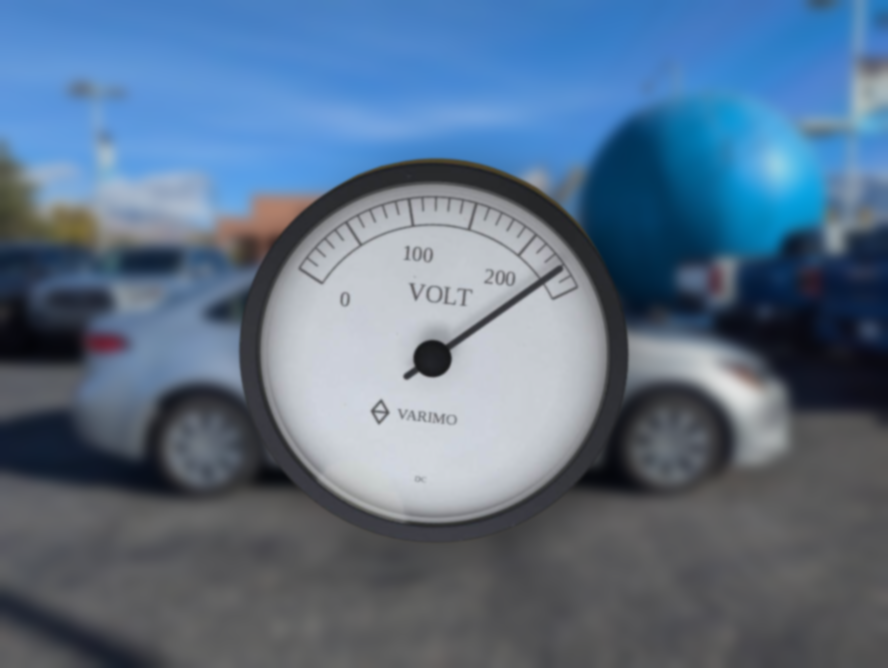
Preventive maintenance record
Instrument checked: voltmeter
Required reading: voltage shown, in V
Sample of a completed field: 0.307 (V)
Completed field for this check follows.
230 (V)
